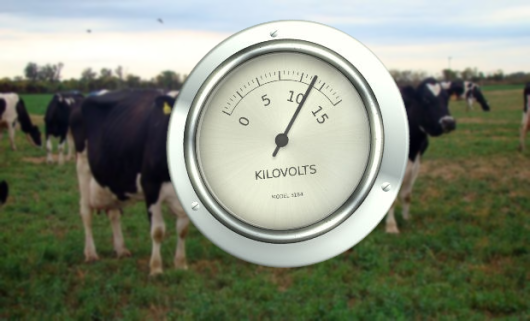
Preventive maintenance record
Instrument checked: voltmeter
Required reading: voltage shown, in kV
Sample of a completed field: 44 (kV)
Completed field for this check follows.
11.5 (kV)
